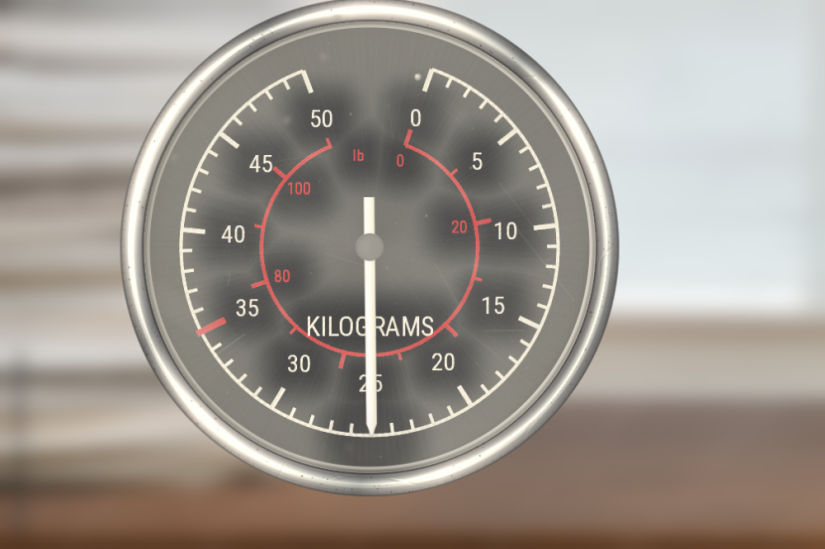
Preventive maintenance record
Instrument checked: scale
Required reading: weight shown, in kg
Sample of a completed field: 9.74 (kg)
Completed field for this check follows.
25 (kg)
